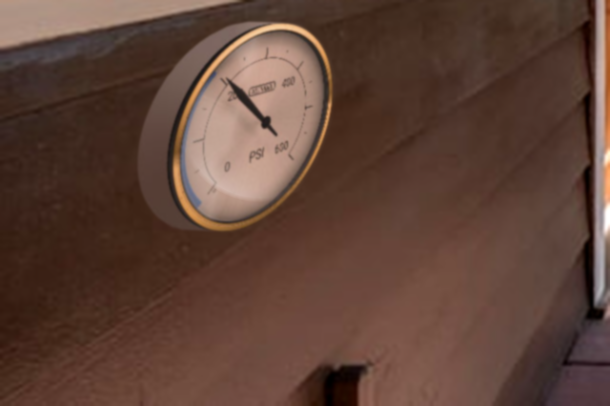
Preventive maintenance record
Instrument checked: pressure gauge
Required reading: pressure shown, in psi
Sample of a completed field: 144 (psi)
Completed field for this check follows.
200 (psi)
